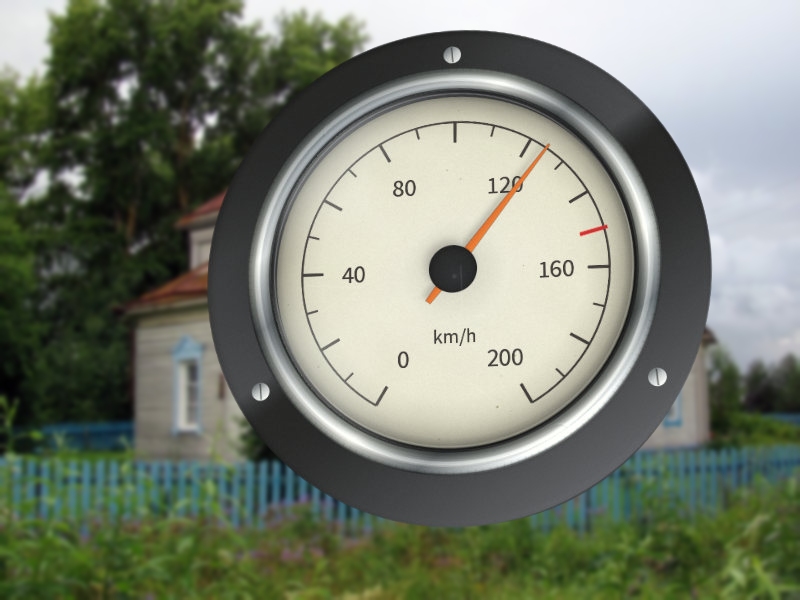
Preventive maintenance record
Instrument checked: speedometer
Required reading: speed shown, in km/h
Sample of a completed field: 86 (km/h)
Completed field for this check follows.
125 (km/h)
